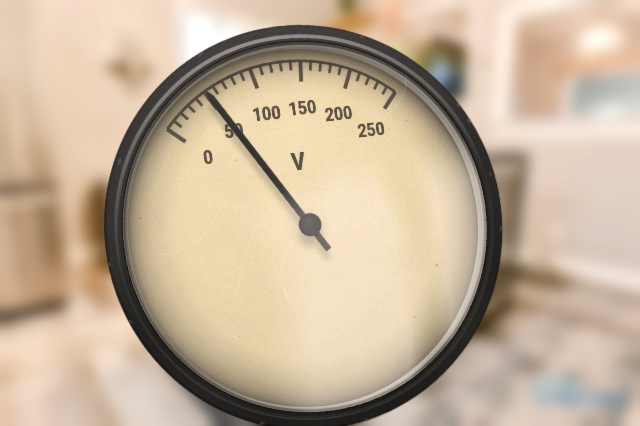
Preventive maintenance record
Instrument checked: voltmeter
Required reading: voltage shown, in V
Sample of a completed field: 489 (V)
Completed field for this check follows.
50 (V)
